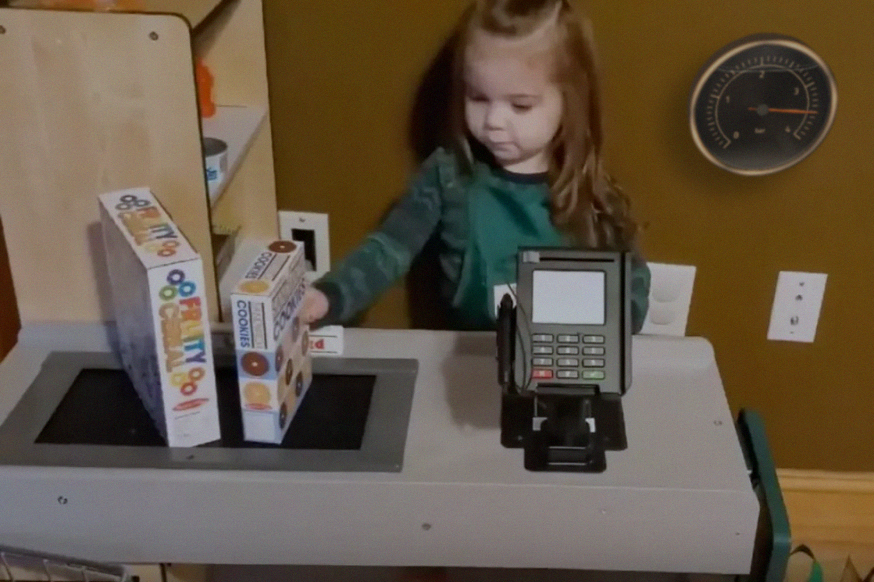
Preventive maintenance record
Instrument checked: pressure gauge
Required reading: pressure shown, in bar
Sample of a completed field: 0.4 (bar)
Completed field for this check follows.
3.5 (bar)
